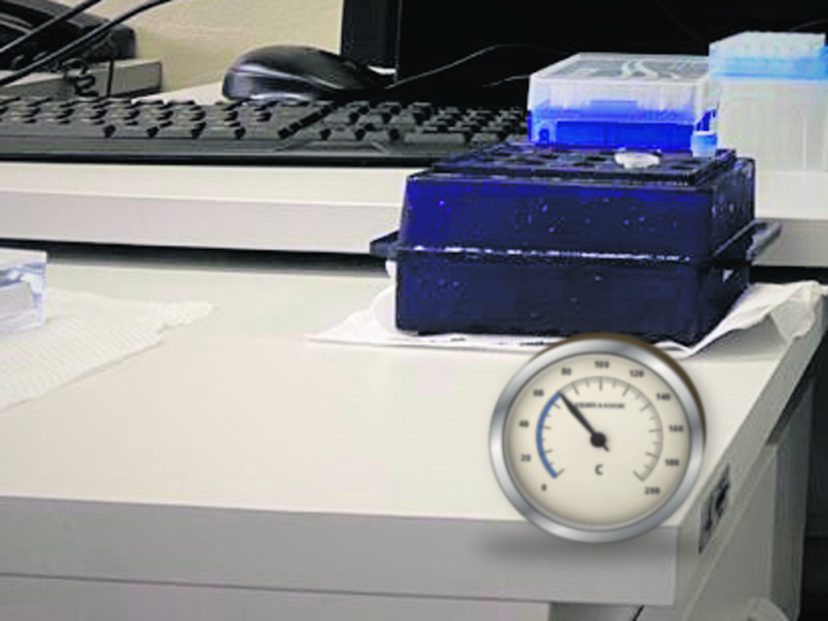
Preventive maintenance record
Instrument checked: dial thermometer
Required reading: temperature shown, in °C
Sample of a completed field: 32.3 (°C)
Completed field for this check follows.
70 (°C)
